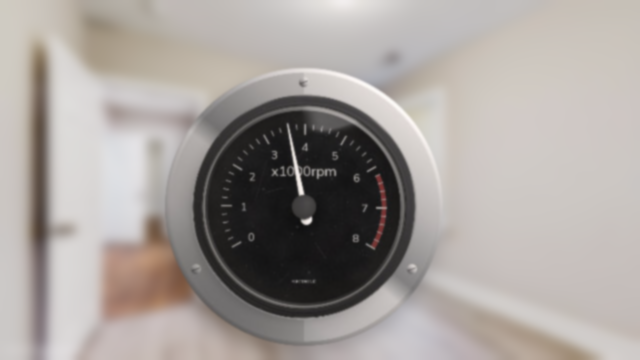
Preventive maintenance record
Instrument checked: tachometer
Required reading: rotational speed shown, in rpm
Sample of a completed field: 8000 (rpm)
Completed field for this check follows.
3600 (rpm)
